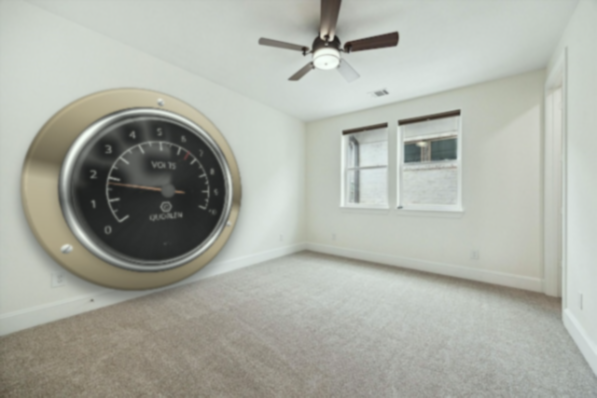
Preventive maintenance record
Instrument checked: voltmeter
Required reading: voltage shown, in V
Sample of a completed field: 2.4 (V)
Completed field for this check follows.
1.75 (V)
